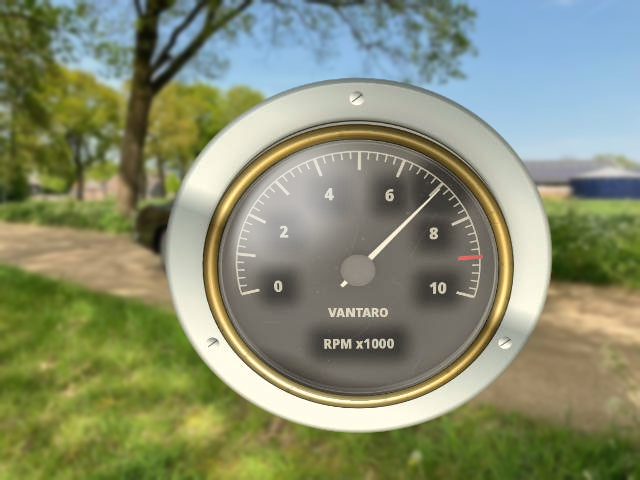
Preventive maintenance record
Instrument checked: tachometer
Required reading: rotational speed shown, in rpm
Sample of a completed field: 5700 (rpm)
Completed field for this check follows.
7000 (rpm)
